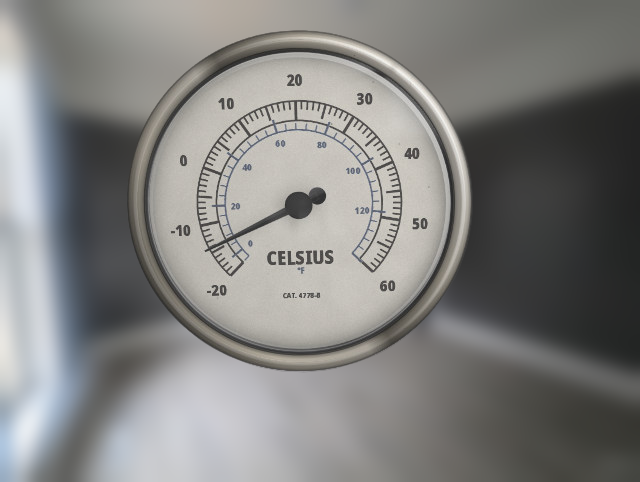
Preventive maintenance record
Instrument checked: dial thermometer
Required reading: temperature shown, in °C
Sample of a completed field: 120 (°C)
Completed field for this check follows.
-14 (°C)
